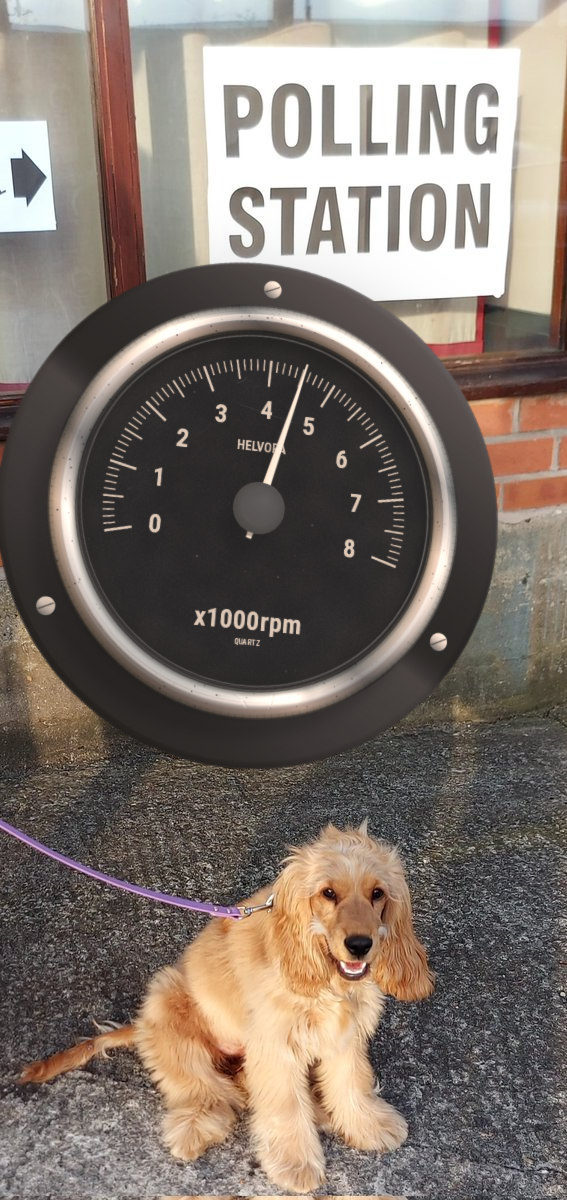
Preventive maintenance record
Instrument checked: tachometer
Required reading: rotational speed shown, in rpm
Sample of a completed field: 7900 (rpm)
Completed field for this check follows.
4500 (rpm)
